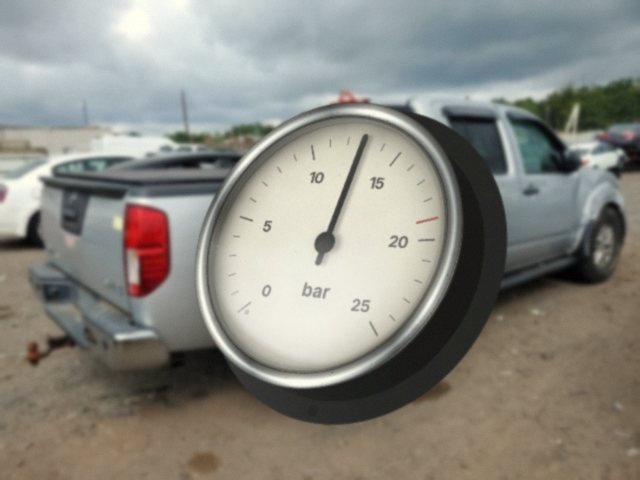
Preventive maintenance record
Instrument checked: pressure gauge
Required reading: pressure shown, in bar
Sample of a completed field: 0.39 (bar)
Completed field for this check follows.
13 (bar)
